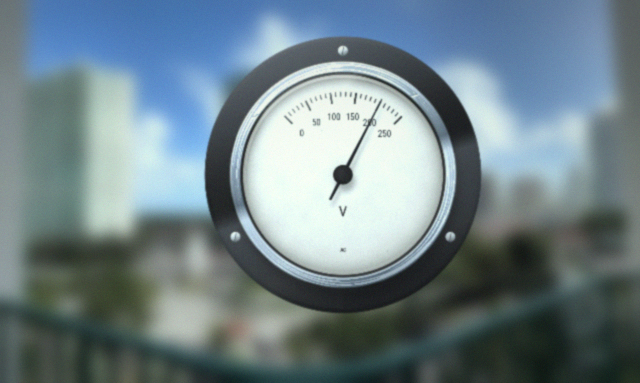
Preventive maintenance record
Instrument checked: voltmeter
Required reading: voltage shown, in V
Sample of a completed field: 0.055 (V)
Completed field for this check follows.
200 (V)
